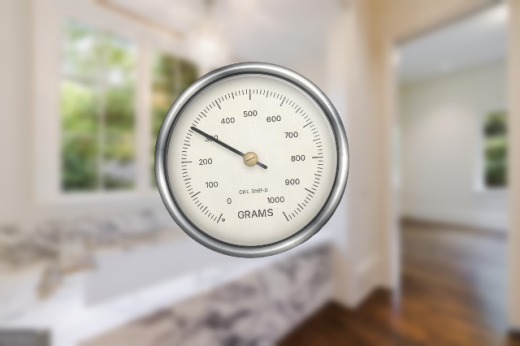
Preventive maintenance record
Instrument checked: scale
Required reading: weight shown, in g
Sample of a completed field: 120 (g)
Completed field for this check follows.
300 (g)
